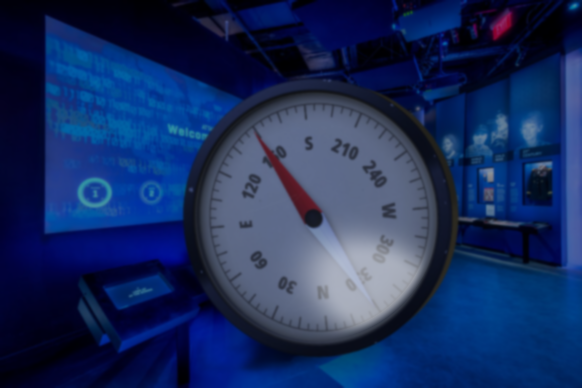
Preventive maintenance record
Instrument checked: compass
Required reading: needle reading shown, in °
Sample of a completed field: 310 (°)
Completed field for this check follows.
150 (°)
